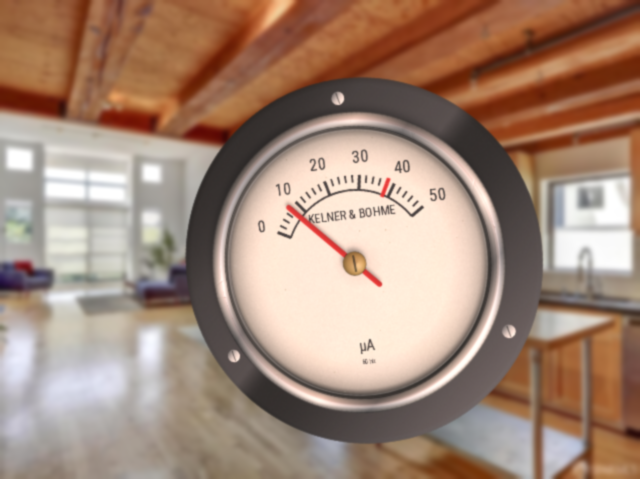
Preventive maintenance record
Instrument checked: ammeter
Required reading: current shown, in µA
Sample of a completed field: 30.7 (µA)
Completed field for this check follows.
8 (µA)
